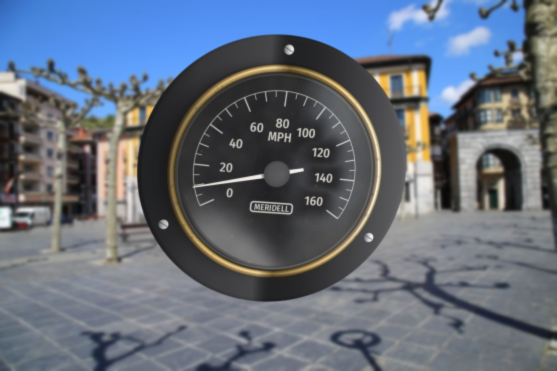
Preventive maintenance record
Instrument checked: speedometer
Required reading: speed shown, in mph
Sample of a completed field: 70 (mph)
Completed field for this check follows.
10 (mph)
